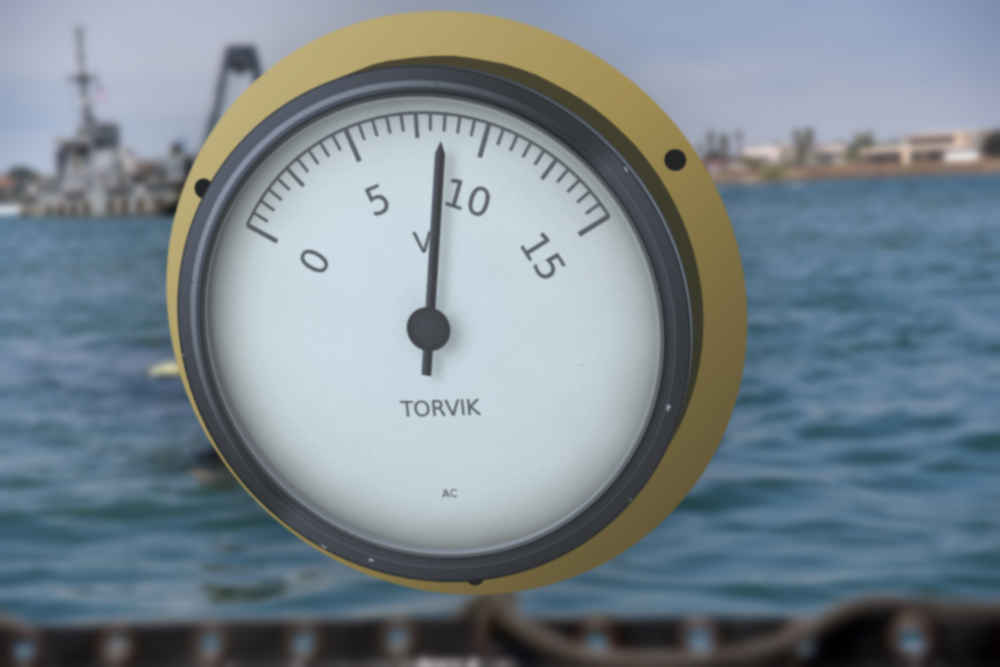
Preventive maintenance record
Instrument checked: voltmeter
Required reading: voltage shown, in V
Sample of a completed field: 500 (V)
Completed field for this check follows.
8.5 (V)
